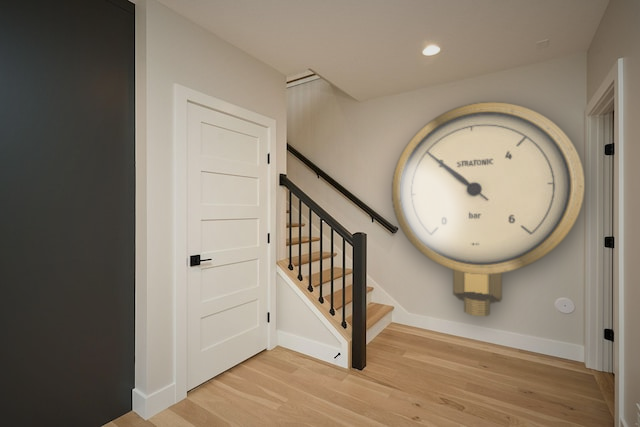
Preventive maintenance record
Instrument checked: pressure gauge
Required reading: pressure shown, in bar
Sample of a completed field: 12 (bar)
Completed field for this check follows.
2 (bar)
